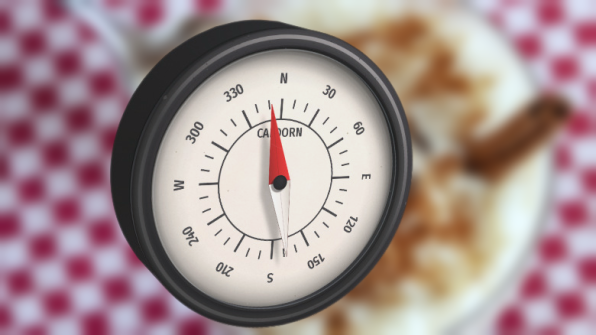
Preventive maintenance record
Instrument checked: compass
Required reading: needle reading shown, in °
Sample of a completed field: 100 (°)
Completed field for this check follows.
350 (°)
